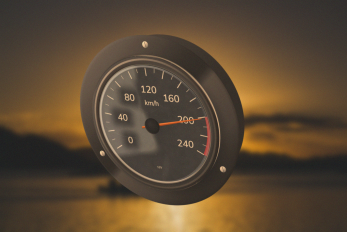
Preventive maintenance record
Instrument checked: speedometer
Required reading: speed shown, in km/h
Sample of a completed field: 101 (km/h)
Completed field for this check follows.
200 (km/h)
